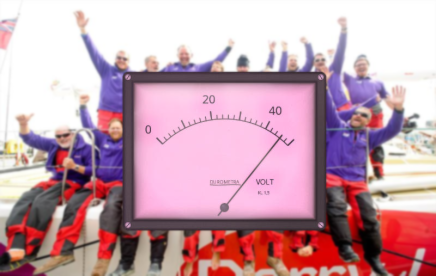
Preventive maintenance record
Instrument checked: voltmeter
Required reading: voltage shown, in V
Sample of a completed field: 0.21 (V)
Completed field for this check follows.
46 (V)
